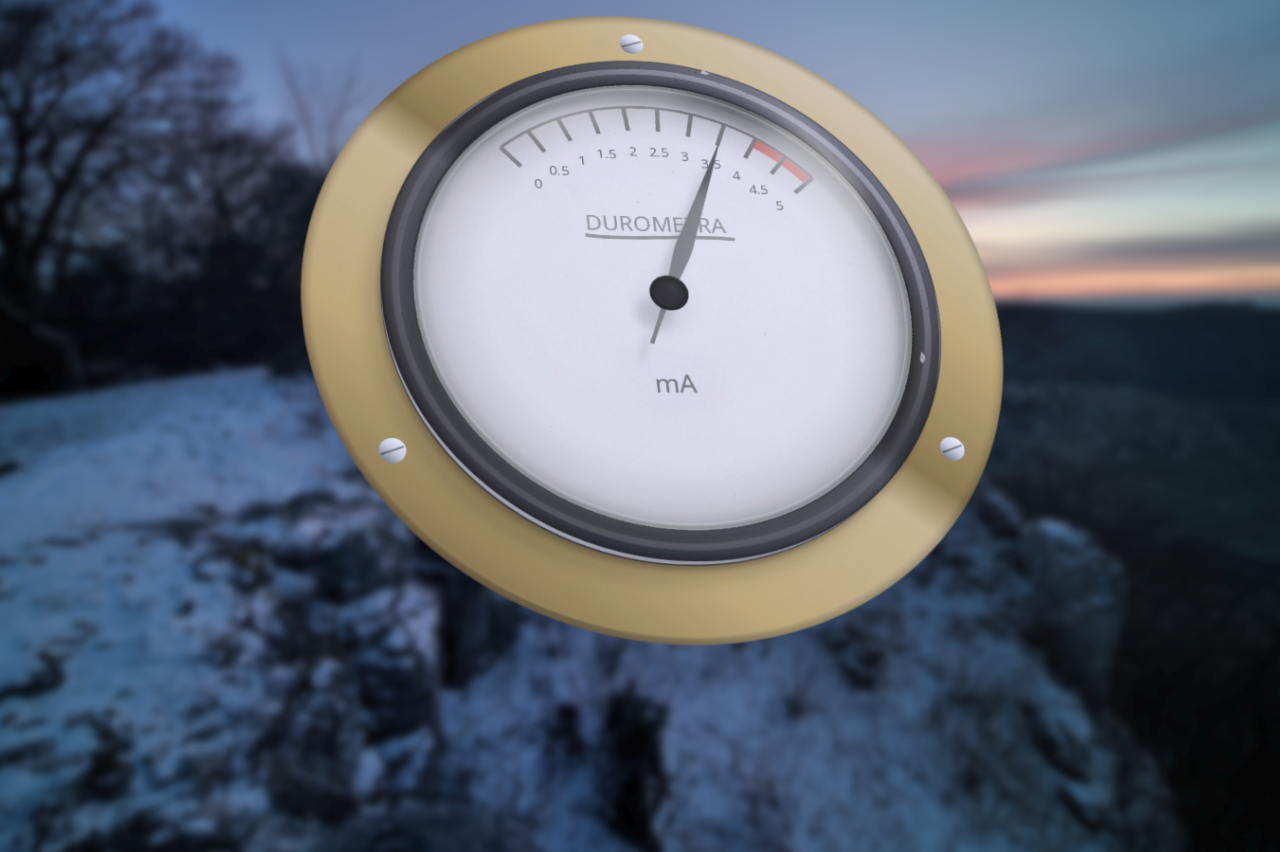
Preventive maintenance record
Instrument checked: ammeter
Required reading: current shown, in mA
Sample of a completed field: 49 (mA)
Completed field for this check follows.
3.5 (mA)
